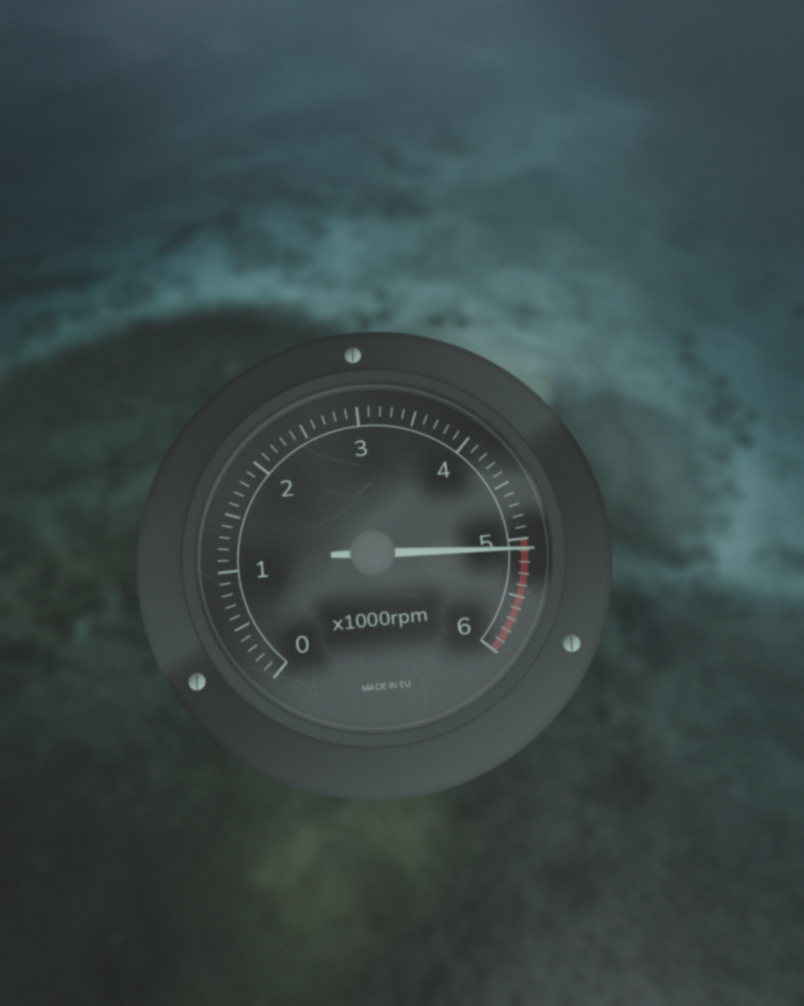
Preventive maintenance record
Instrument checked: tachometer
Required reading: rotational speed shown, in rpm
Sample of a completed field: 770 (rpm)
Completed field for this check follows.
5100 (rpm)
